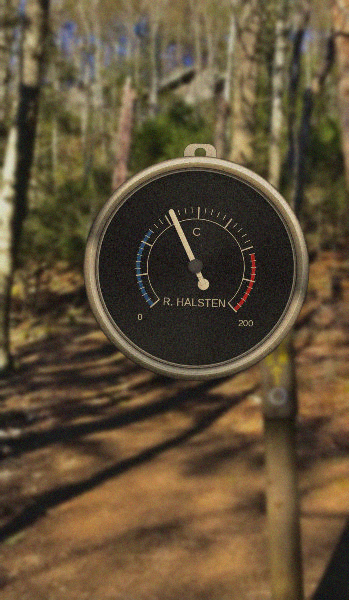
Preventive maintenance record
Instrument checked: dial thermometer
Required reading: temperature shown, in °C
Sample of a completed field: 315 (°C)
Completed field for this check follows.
80 (°C)
